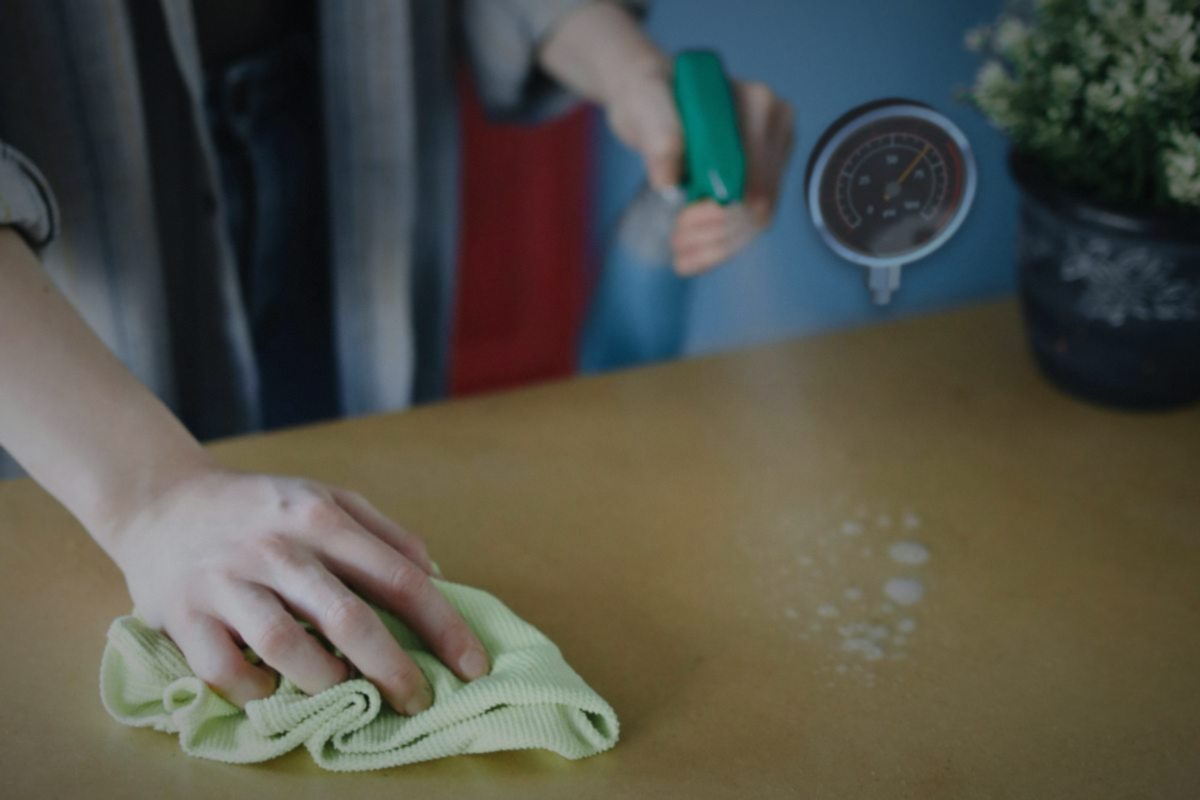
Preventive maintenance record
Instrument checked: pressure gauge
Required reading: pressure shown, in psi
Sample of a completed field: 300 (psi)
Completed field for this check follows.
65 (psi)
